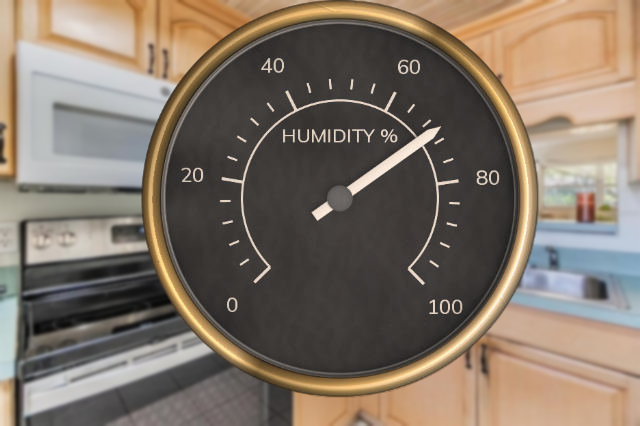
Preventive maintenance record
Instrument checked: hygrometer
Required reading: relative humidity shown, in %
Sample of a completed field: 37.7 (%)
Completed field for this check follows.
70 (%)
